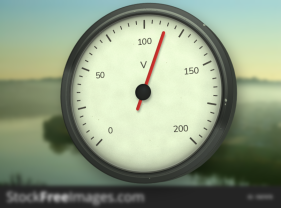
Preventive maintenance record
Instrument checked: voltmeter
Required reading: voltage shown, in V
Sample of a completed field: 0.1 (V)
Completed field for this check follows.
115 (V)
